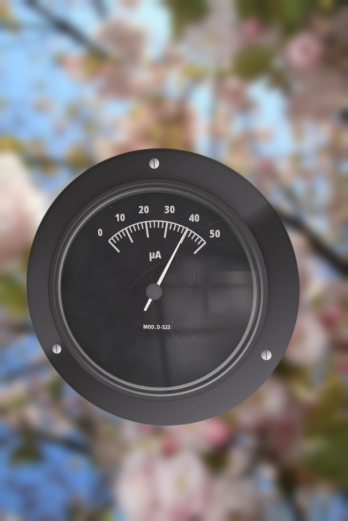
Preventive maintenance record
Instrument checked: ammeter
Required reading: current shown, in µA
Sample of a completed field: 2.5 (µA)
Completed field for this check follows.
40 (µA)
